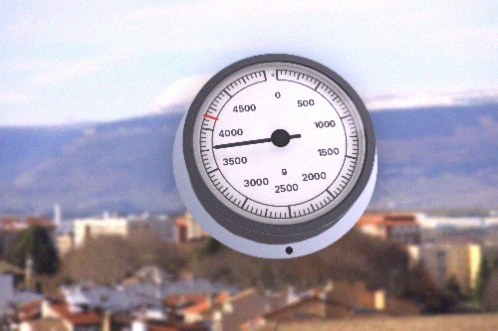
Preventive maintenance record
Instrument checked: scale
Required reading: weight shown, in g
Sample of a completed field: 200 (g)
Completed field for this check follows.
3750 (g)
